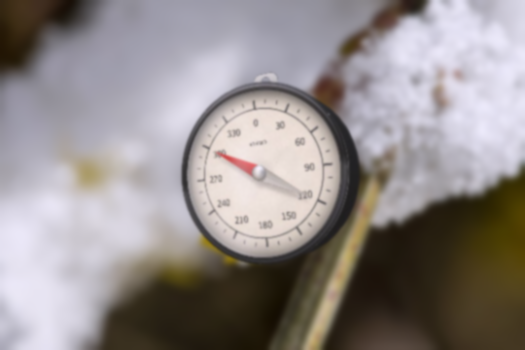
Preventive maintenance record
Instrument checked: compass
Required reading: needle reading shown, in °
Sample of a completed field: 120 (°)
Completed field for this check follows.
300 (°)
